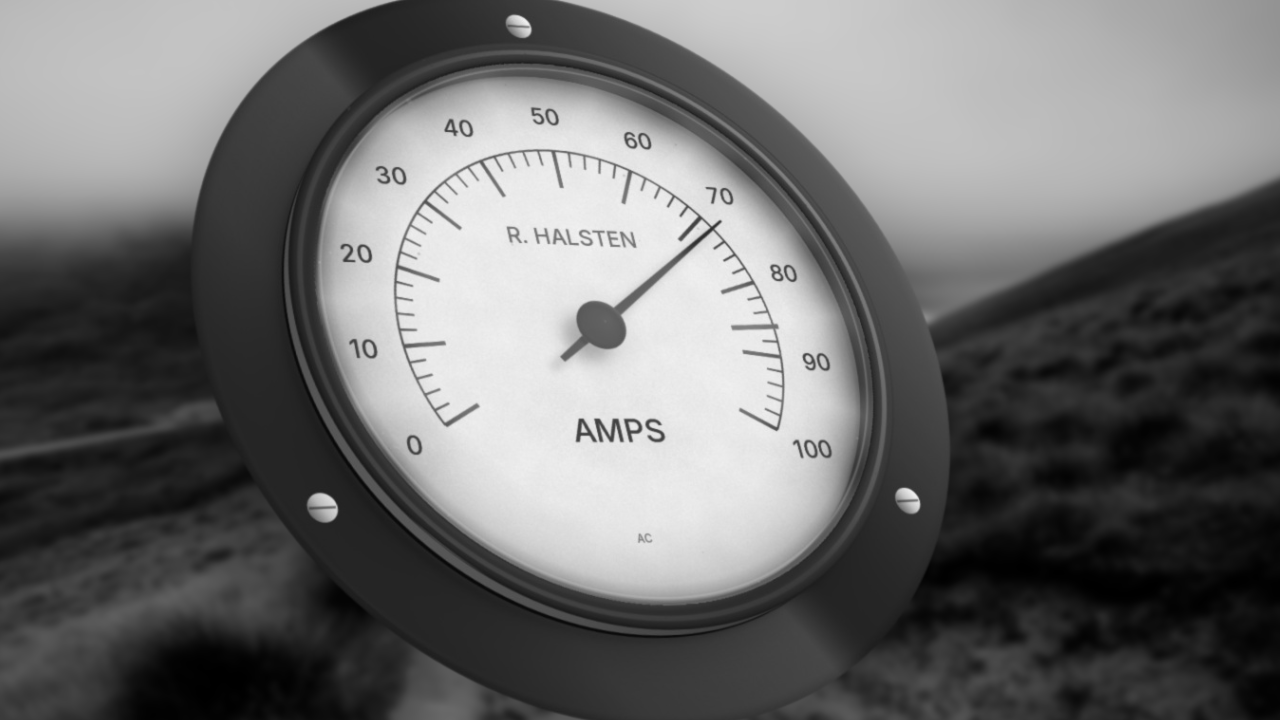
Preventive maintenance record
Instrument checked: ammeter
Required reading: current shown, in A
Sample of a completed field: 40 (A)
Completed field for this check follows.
72 (A)
